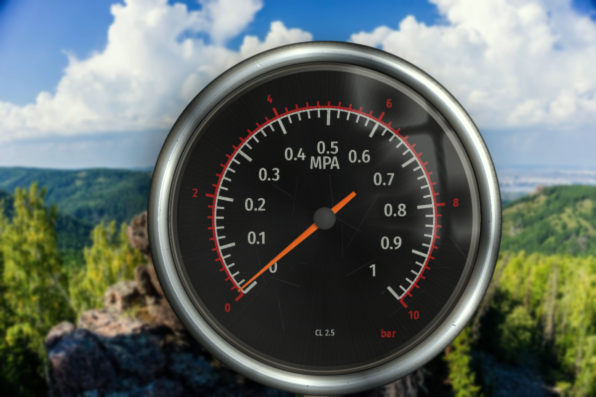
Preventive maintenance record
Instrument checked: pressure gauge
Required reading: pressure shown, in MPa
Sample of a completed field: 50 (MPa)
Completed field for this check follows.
0.01 (MPa)
